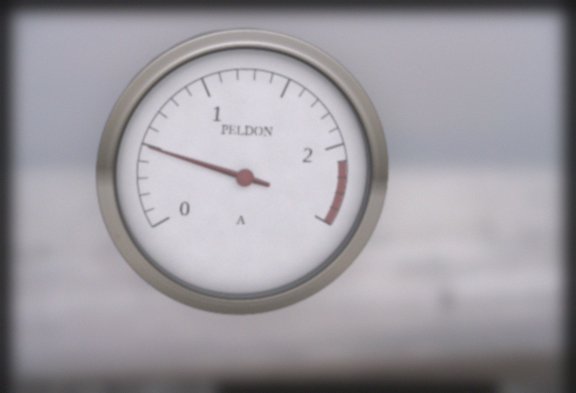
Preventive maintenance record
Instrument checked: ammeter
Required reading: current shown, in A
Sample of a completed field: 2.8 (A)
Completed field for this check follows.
0.5 (A)
